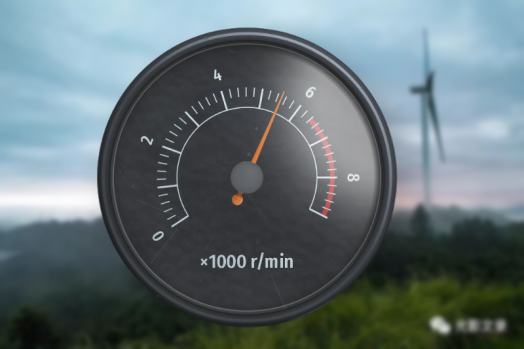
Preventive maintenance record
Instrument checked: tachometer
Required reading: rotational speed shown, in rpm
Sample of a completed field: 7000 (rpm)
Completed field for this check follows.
5500 (rpm)
